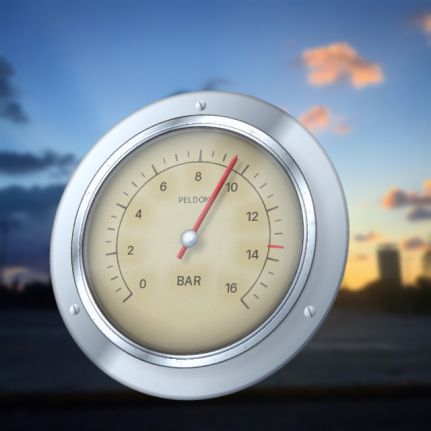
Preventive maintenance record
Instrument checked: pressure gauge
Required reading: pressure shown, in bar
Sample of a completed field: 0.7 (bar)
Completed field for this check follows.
9.5 (bar)
